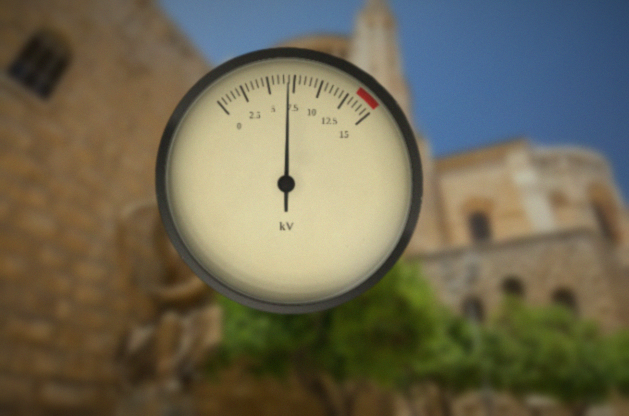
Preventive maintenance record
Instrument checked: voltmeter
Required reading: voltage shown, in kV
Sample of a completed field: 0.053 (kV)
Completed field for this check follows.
7 (kV)
